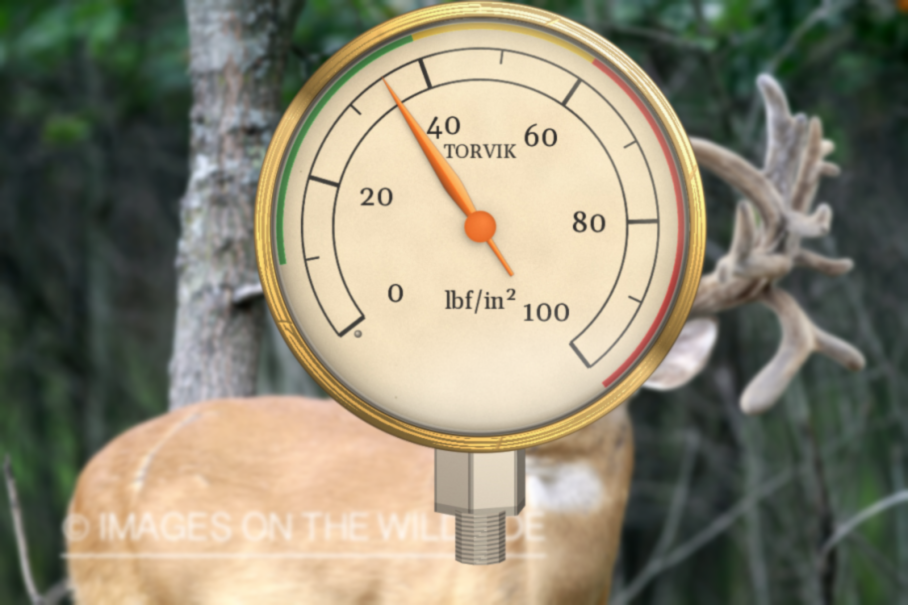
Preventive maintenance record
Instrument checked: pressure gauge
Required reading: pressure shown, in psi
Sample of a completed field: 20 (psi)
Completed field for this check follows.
35 (psi)
